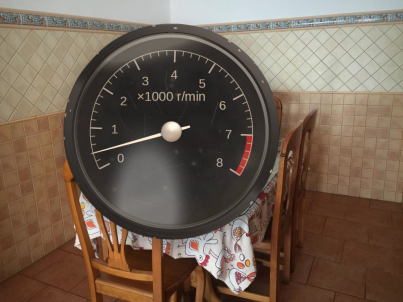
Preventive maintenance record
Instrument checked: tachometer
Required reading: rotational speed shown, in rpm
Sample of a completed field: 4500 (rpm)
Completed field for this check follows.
400 (rpm)
